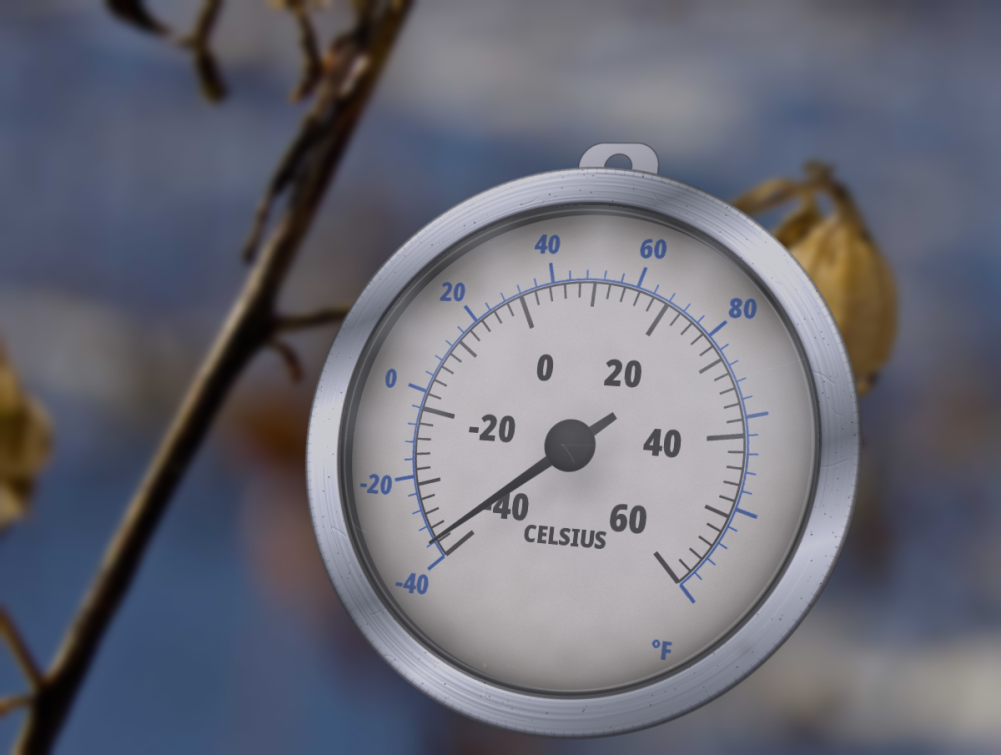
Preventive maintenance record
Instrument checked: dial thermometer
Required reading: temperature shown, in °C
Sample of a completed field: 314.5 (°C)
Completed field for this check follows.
-38 (°C)
